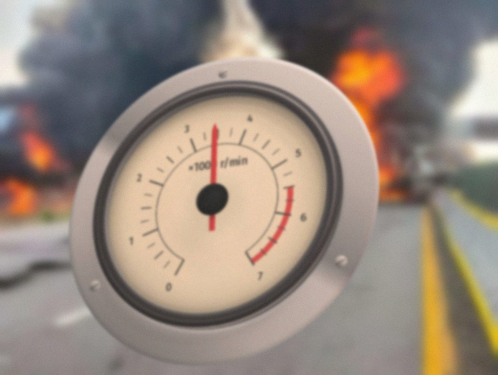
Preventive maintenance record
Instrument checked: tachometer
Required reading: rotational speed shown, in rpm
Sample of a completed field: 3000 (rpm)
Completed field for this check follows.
3500 (rpm)
